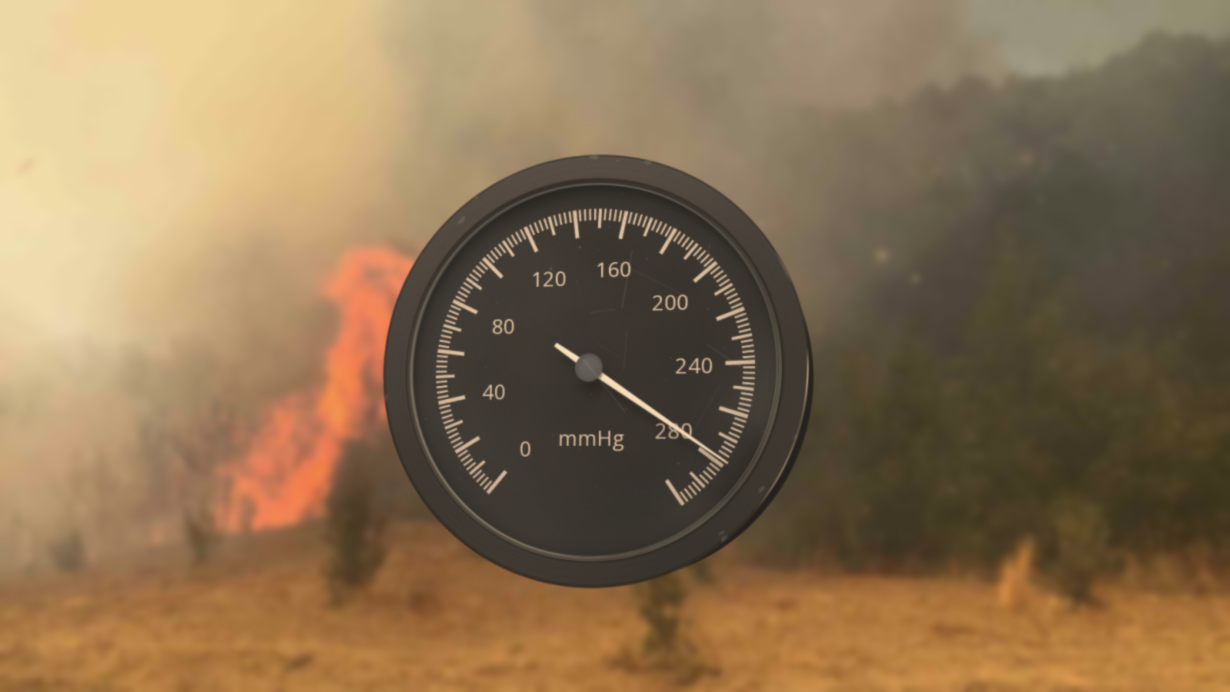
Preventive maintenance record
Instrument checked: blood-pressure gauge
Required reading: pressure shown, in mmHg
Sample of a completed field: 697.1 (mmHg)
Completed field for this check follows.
278 (mmHg)
